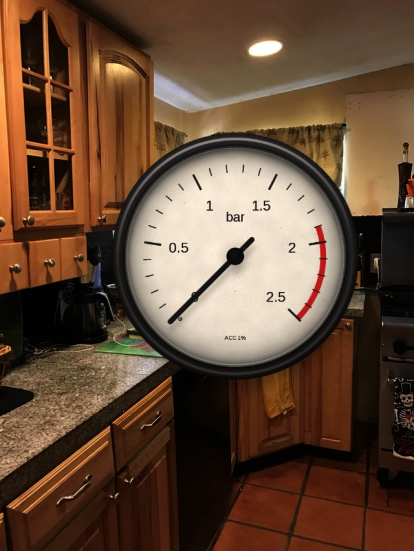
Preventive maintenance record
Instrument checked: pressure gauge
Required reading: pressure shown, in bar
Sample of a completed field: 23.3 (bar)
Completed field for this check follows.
0 (bar)
